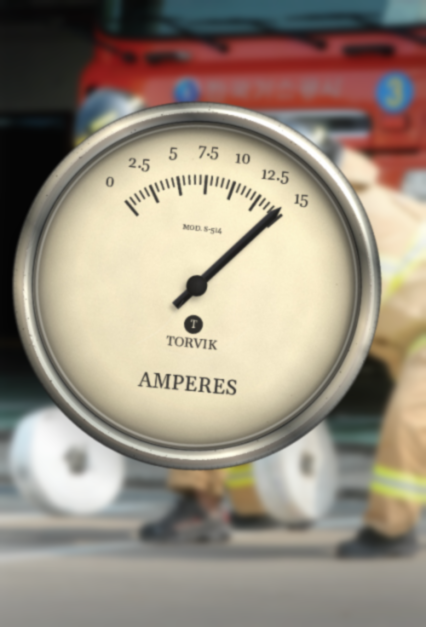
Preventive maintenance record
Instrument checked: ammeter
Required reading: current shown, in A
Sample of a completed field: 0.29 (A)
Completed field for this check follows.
14.5 (A)
